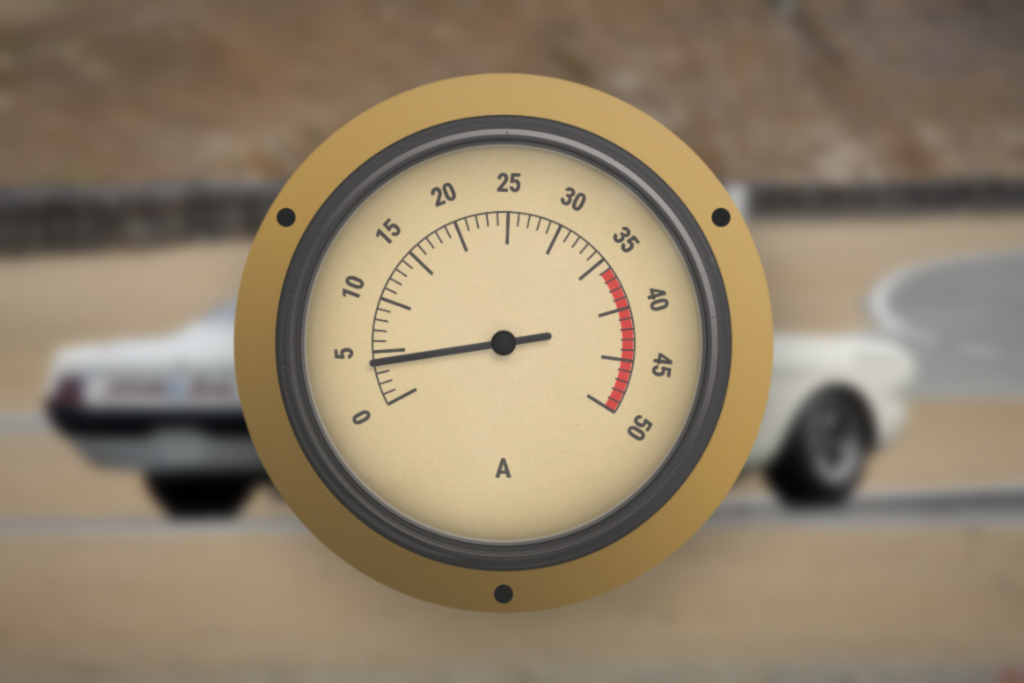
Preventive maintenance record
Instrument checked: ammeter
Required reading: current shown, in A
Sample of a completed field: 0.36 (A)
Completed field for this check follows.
4 (A)
